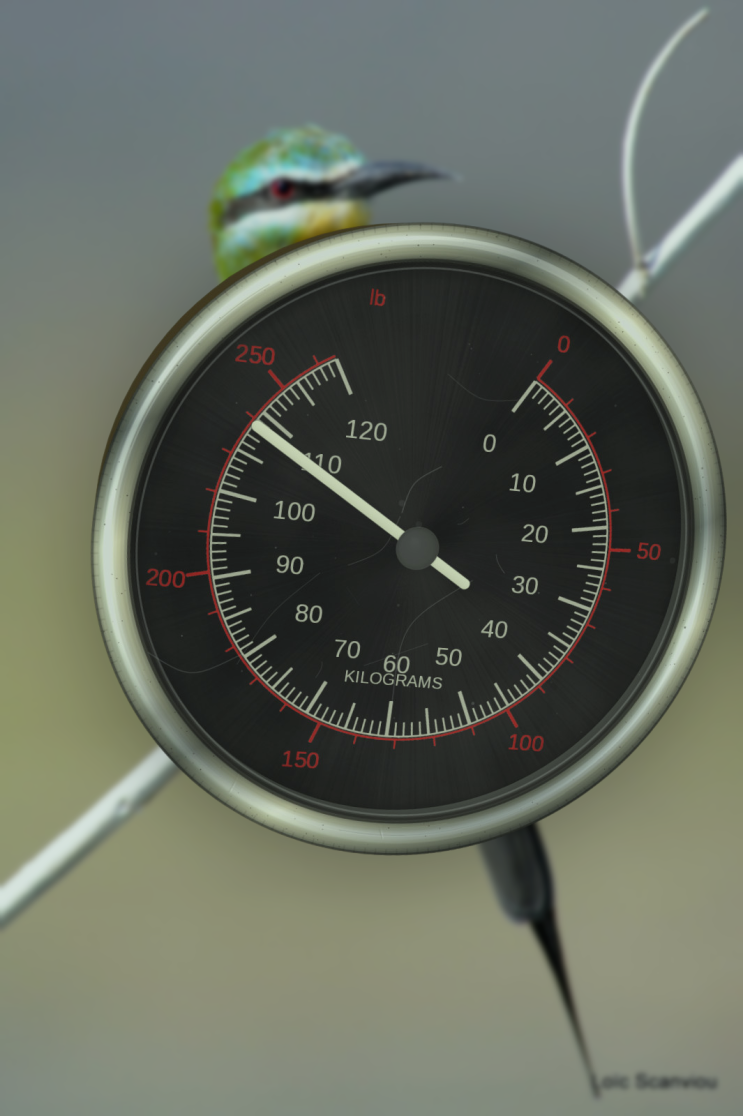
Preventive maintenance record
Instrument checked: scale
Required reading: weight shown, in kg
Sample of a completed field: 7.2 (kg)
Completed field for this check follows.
108.5 (kg)
